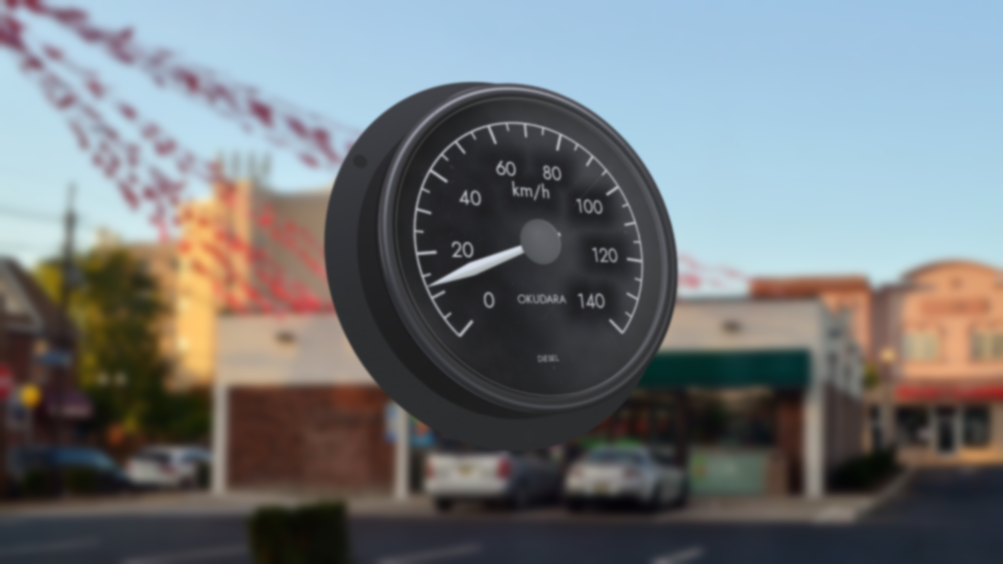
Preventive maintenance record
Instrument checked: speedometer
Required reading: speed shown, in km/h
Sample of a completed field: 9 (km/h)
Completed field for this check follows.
12.5 (km/h)
